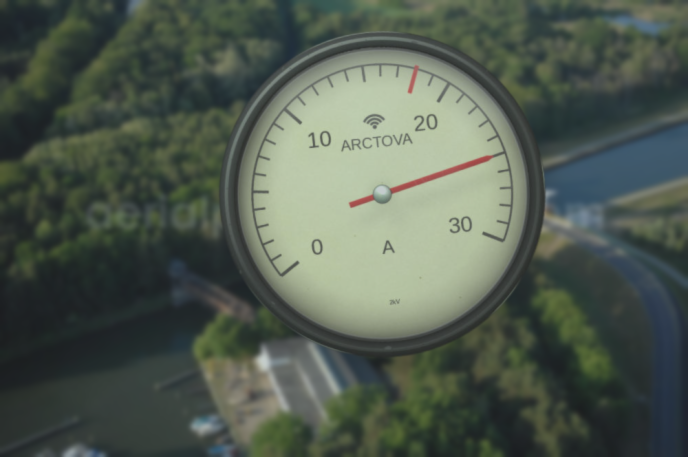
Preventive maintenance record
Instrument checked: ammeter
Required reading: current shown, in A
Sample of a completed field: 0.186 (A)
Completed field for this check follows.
25 (A)
